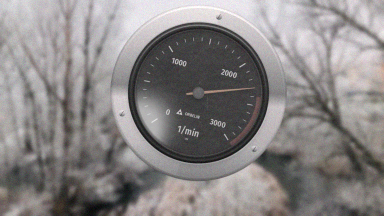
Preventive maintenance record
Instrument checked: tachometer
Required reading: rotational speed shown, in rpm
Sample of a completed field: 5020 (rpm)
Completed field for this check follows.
2300 (rpm)
